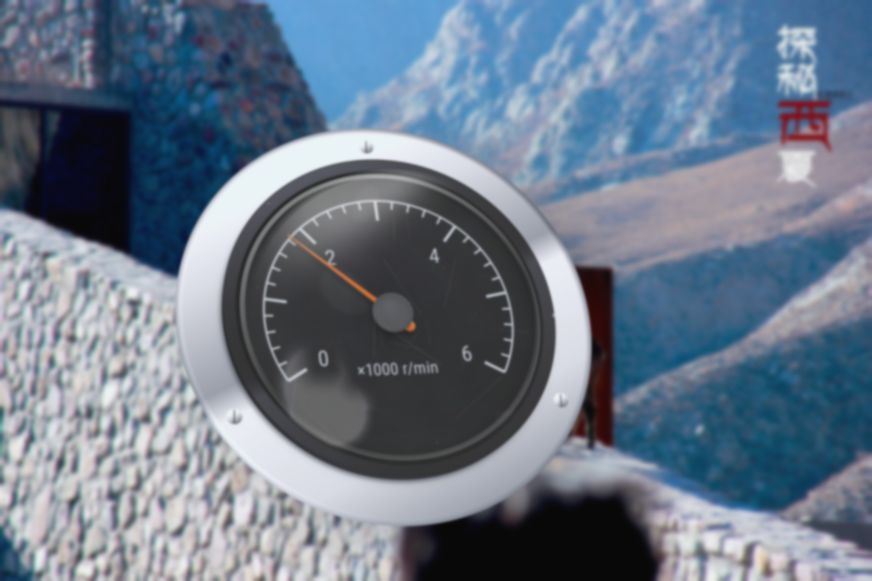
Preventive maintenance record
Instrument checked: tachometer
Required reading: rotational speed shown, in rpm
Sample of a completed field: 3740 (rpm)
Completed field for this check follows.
1800 (rpm)
